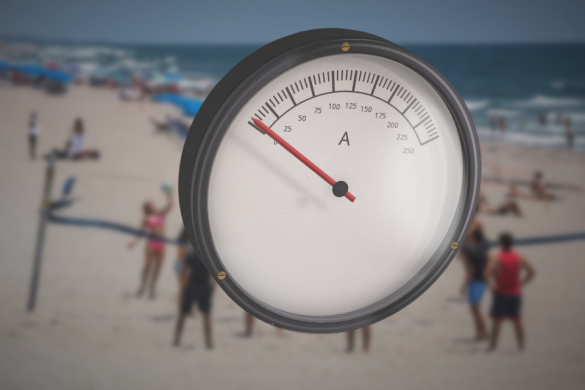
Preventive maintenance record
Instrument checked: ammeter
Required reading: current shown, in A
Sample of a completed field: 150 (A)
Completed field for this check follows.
5 (A)
